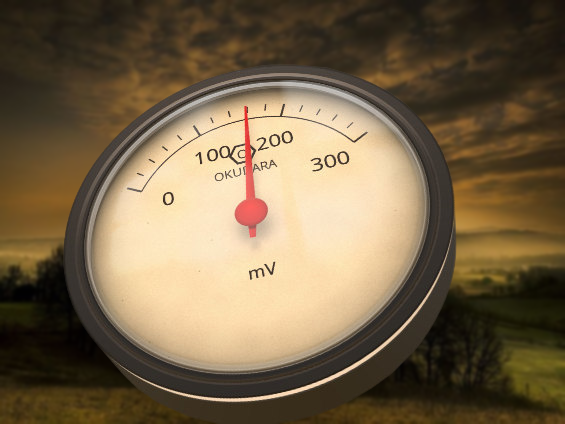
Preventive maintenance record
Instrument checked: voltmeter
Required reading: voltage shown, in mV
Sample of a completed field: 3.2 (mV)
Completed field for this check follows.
160 (mV)
